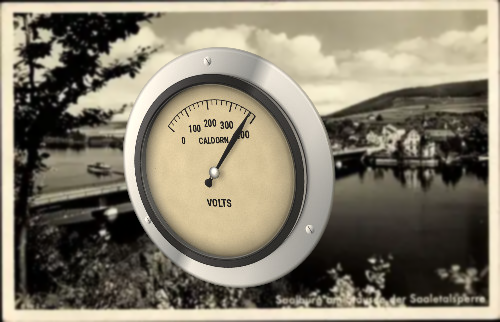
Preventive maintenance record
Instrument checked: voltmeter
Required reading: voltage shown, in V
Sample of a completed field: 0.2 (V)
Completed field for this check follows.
380 (V)
